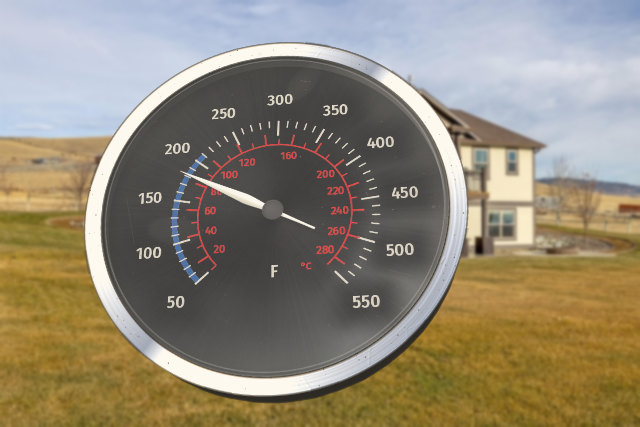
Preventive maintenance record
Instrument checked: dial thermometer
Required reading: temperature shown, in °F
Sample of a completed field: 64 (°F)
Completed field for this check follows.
180 (°F)
